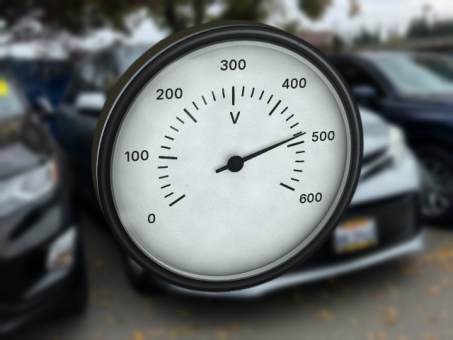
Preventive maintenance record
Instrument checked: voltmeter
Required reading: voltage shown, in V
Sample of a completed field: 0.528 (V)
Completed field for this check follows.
480 (V)
